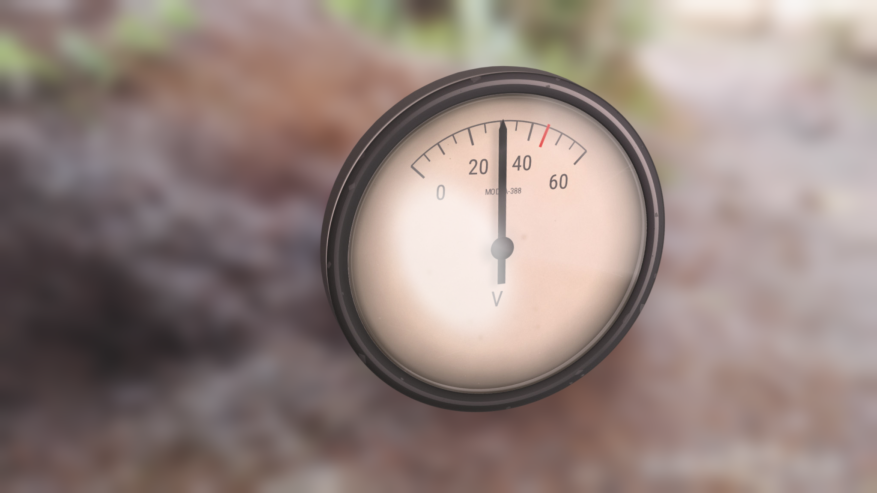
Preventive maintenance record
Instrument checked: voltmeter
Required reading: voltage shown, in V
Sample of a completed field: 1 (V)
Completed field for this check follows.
30 (V)
